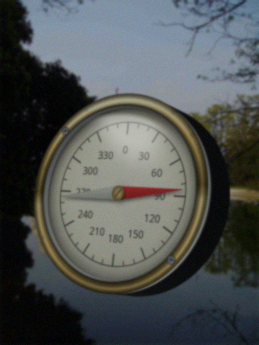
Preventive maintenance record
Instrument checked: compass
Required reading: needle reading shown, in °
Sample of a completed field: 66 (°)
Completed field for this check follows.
85 (°)
